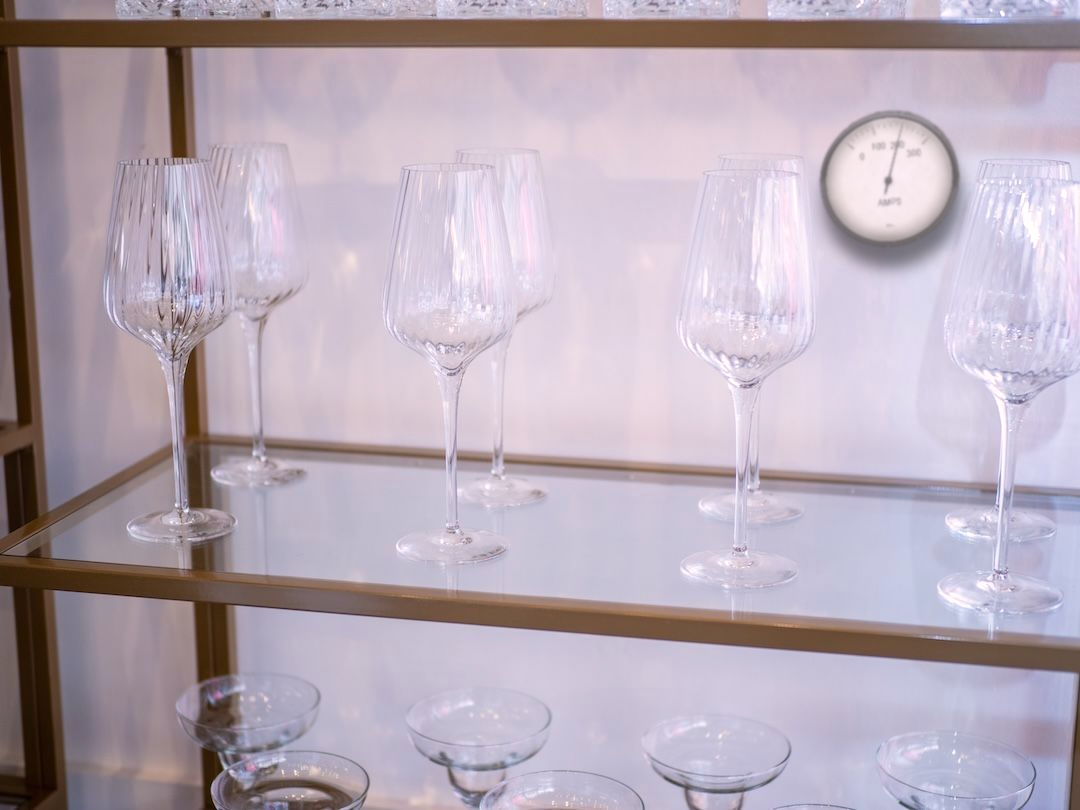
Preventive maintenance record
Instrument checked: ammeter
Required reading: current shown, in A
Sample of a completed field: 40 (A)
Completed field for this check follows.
200 (A)
